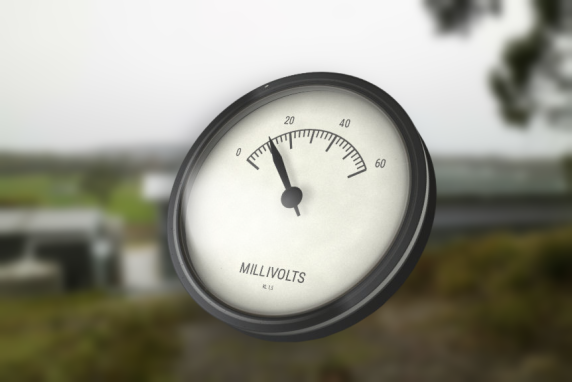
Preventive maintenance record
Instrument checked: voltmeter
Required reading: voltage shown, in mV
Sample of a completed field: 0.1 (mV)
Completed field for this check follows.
12 (mV)
